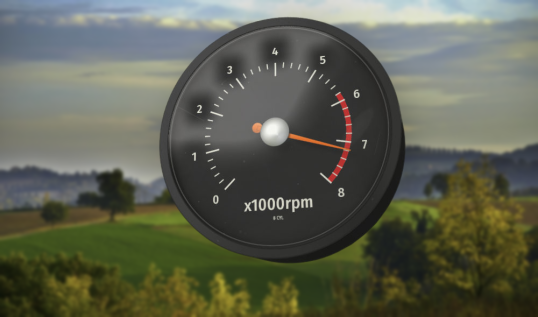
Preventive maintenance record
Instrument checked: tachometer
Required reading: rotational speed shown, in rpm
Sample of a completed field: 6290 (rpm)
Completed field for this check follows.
7200 (rpm)
